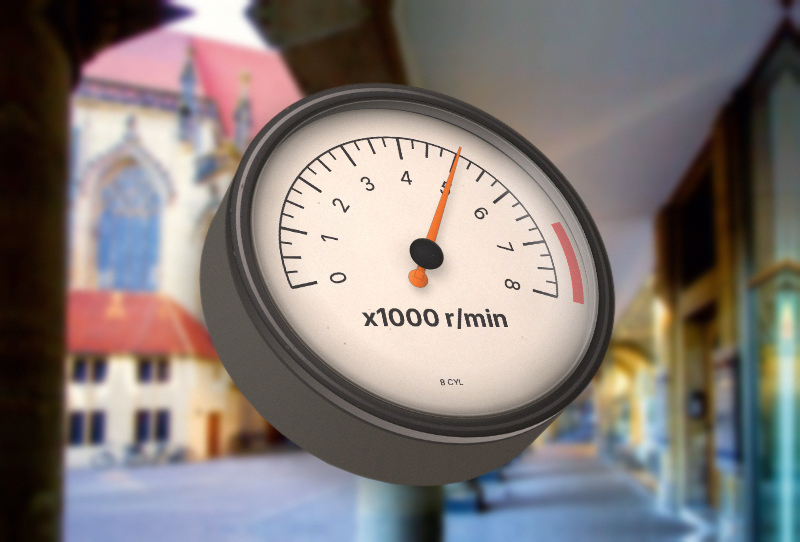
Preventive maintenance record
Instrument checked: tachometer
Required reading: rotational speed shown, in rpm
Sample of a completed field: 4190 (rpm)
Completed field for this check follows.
5000 (rpm)
